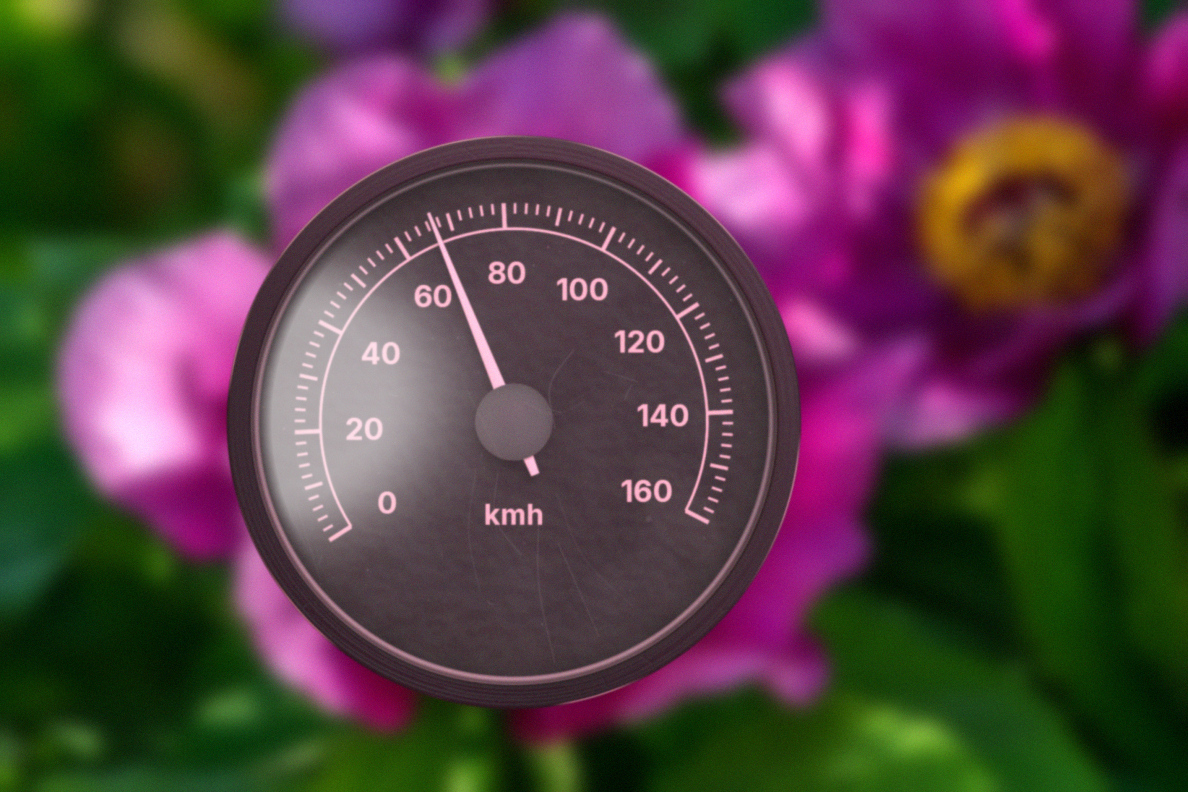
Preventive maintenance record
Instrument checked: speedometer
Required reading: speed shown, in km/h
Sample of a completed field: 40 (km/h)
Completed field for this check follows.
67 (km/h)
